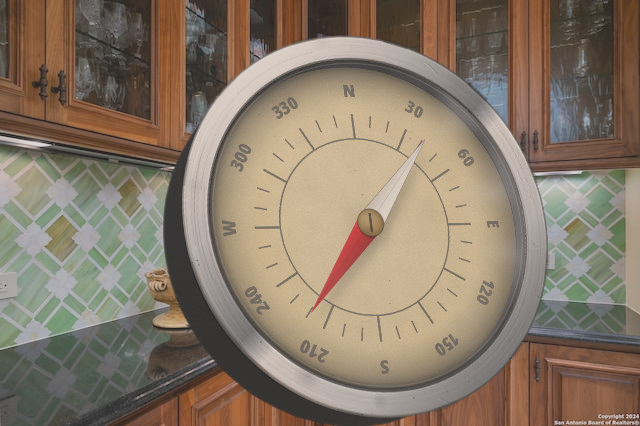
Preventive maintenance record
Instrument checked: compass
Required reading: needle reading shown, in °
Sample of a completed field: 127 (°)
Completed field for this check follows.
220 (°)
